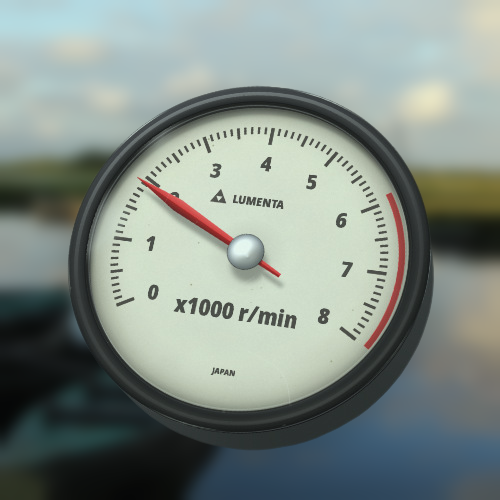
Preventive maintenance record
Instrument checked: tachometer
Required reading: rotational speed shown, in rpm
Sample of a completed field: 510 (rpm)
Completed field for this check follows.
1900 (rpm)
